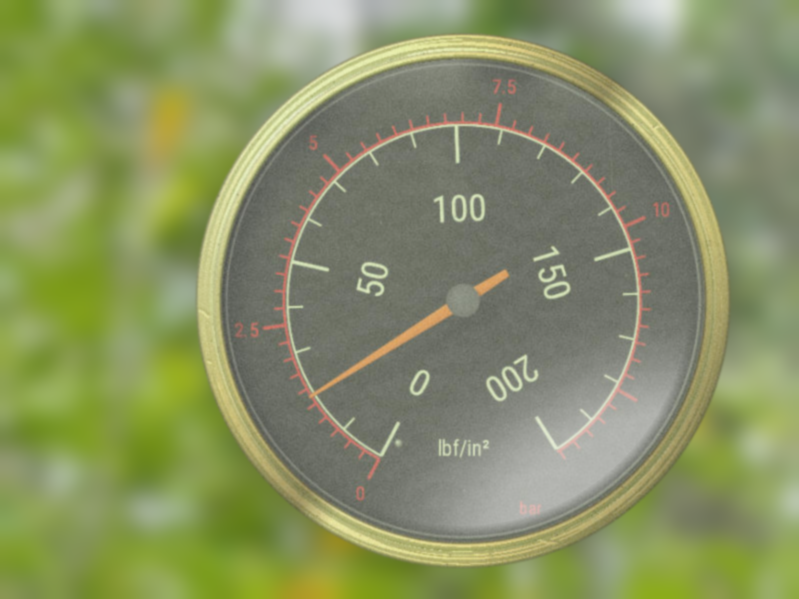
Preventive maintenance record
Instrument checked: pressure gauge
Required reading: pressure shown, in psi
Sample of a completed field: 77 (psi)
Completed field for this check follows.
20 (psi)
